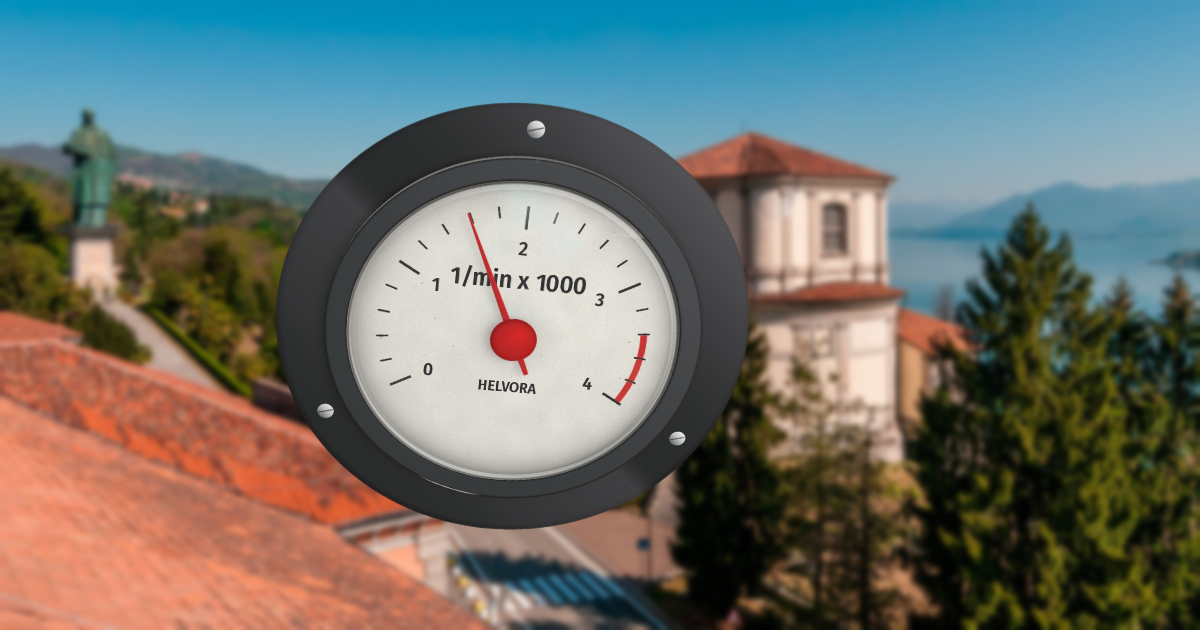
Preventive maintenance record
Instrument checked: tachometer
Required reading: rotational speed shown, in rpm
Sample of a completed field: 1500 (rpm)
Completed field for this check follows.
1600 (rpm)
